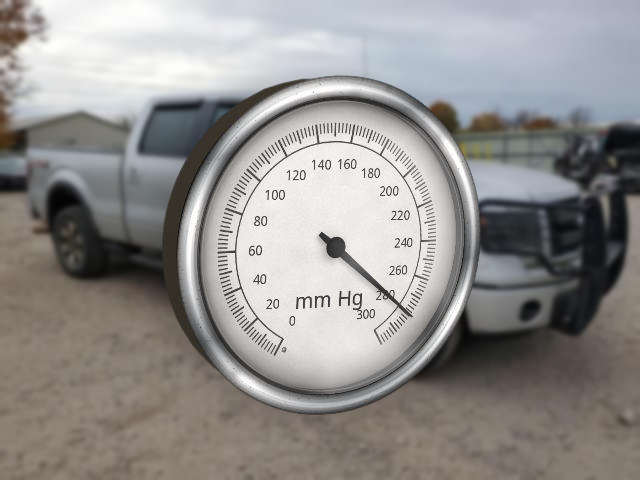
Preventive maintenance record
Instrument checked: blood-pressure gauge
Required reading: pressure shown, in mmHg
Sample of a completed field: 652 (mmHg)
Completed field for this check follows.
280 (mmHg)
